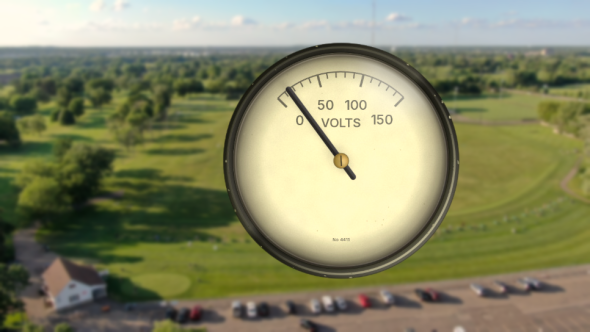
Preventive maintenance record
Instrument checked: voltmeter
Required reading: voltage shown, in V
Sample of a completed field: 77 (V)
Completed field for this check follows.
15 (V)
